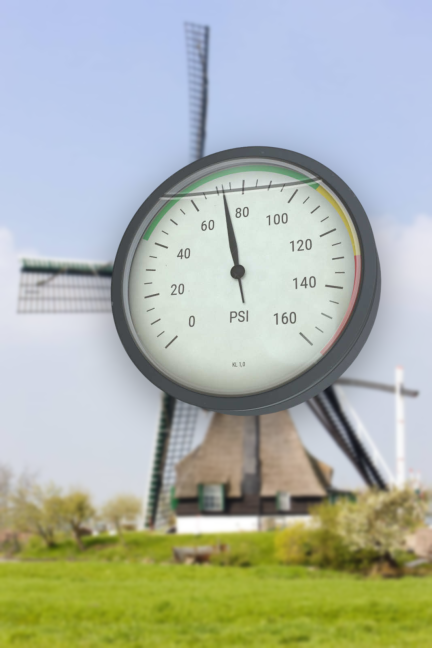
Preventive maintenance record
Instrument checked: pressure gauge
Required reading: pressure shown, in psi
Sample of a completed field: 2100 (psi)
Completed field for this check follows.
72.5 (psi)
